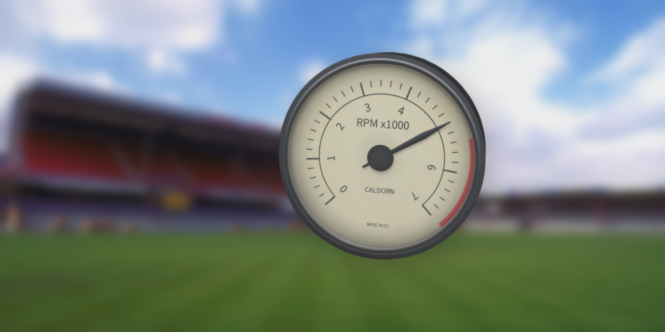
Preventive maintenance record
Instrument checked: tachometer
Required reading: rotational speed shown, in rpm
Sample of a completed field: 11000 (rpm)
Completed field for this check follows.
5000 (rpm)
